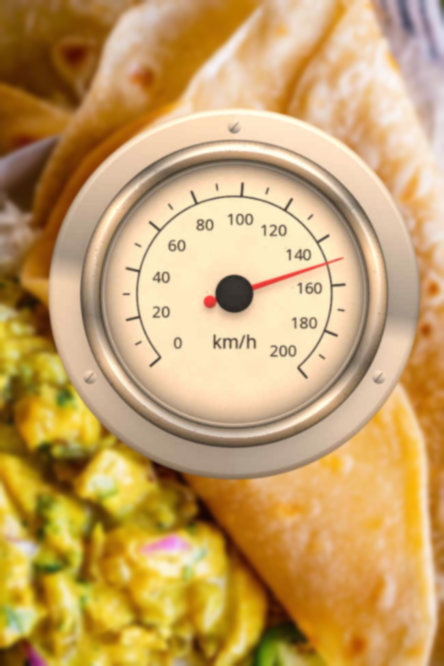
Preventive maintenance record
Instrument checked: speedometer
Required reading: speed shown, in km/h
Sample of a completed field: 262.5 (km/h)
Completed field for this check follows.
150 (km/h)
